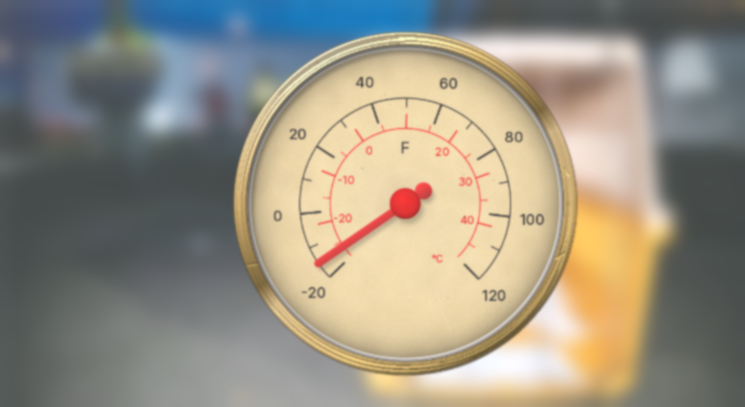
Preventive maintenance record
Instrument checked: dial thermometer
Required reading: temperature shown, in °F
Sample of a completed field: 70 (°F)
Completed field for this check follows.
-15 (°F)
